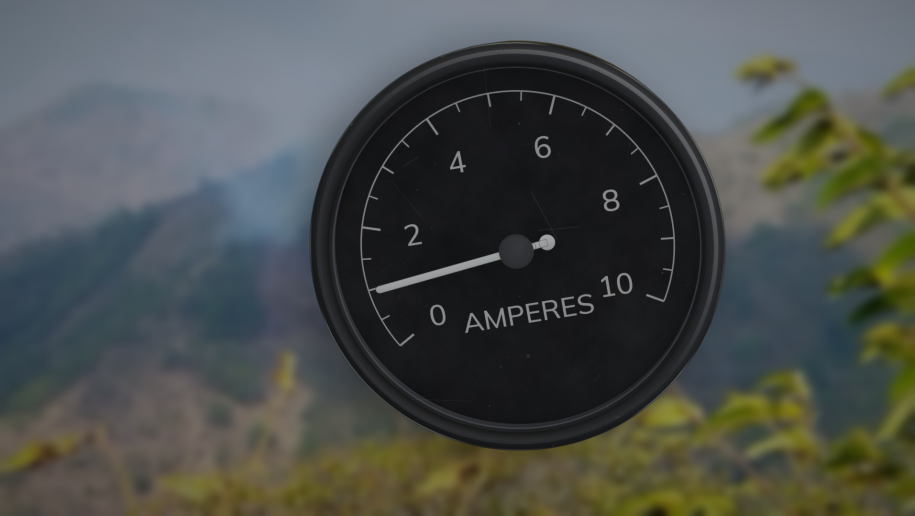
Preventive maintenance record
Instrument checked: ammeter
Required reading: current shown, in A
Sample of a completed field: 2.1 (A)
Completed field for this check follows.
1 (A)
